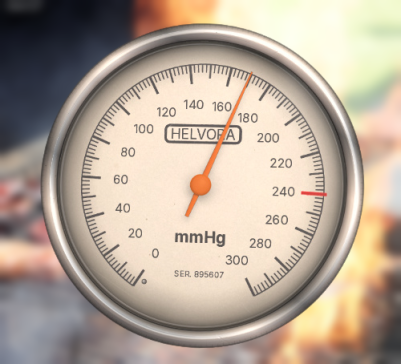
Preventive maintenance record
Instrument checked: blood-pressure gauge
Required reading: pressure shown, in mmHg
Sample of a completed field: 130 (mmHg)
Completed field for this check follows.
170 (mmHg)
